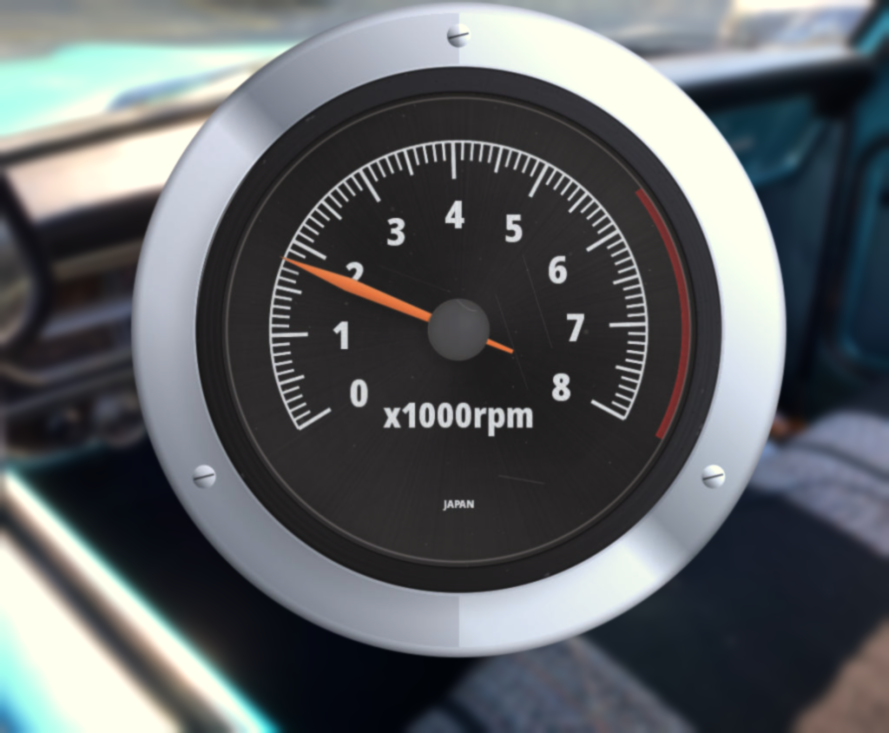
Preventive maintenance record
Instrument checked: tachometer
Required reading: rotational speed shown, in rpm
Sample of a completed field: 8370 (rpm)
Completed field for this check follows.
1800 (rpm)
